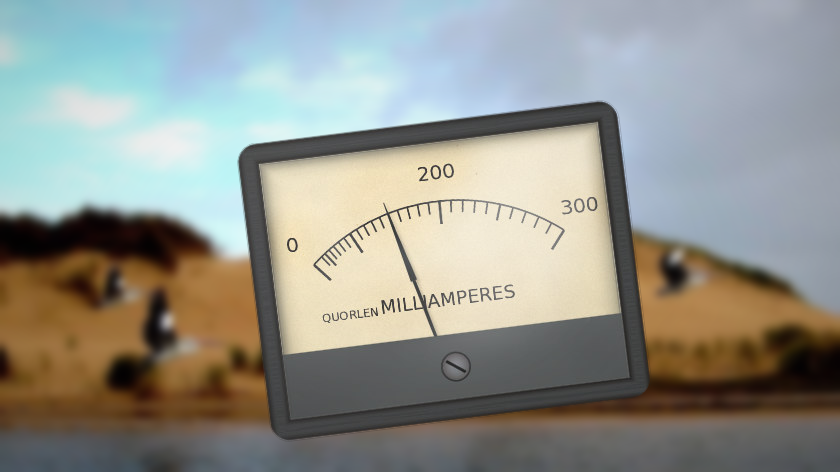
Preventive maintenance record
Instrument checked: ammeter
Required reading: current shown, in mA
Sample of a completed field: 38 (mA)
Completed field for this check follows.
150 (mA)
